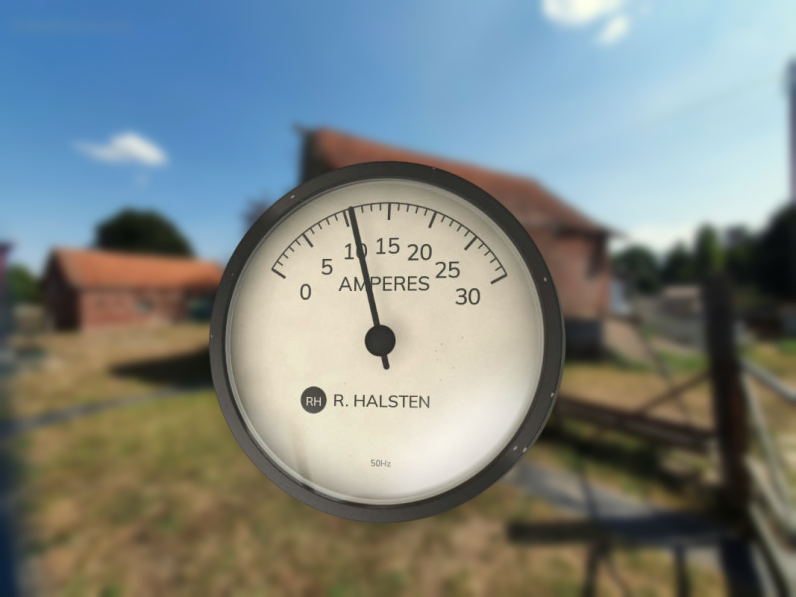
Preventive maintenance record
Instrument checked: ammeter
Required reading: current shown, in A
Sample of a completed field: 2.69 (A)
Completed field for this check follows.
11 (A)
